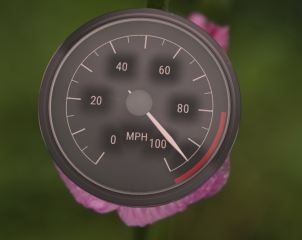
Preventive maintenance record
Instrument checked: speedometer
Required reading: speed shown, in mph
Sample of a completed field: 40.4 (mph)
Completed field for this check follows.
95 (mph)
